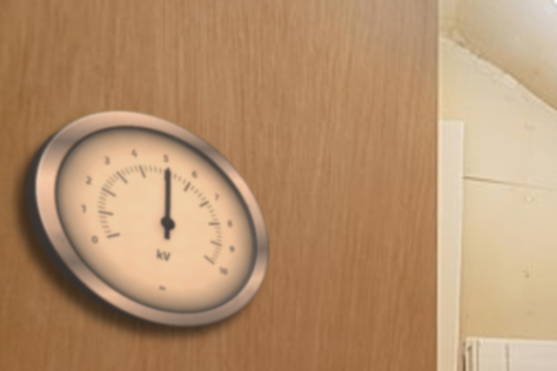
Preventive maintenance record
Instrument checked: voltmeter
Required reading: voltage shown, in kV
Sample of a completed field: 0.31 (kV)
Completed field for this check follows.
5 (kV)
